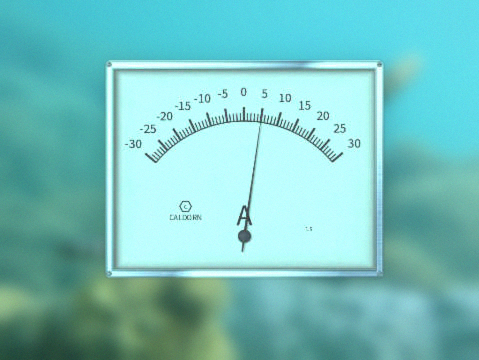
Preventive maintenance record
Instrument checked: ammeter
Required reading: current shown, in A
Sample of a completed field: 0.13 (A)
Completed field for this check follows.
5 (A)
